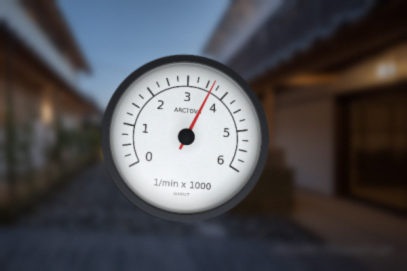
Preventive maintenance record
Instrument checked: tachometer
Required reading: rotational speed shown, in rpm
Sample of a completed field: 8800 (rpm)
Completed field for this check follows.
3625 (rpm)
